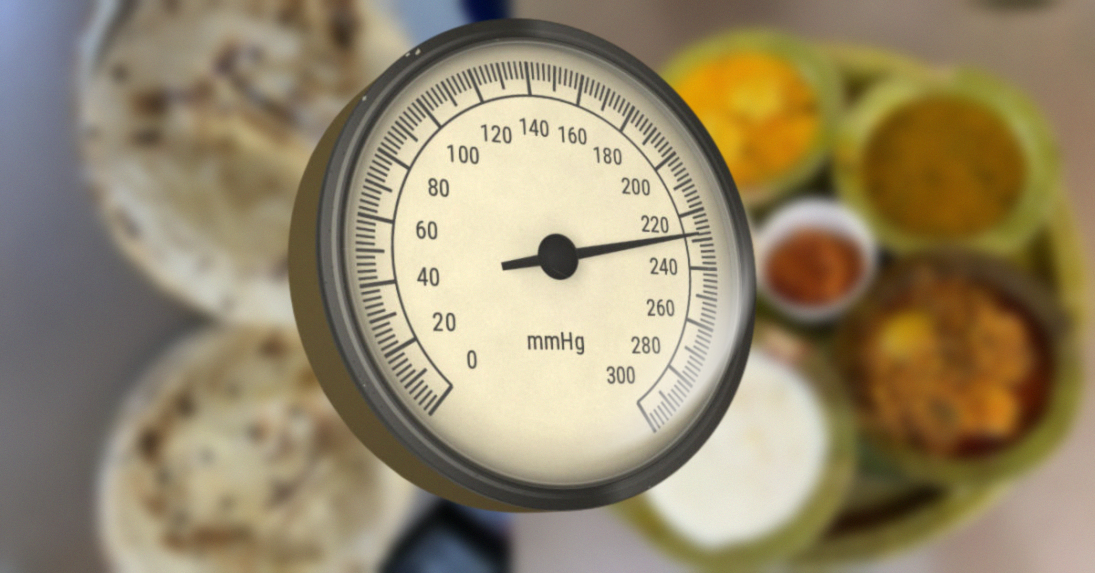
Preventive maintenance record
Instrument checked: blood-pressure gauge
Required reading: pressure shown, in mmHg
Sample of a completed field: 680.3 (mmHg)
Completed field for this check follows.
228 (mmHg)
